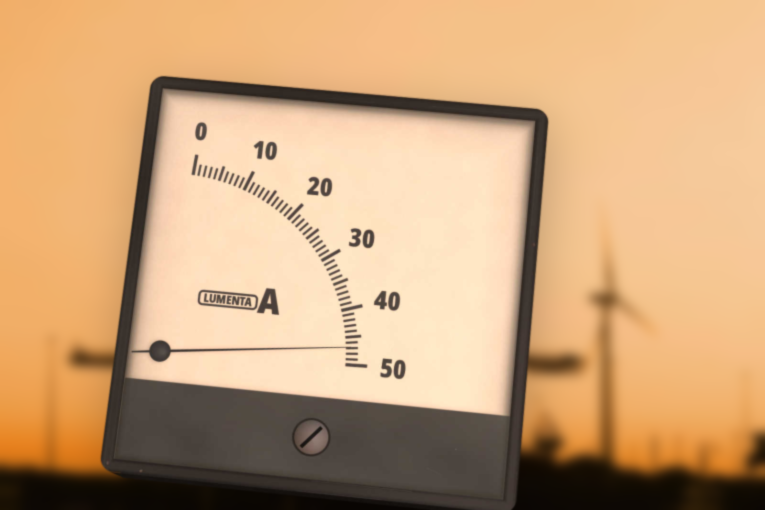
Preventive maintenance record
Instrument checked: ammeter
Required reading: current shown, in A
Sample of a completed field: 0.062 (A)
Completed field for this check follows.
47 (A)
